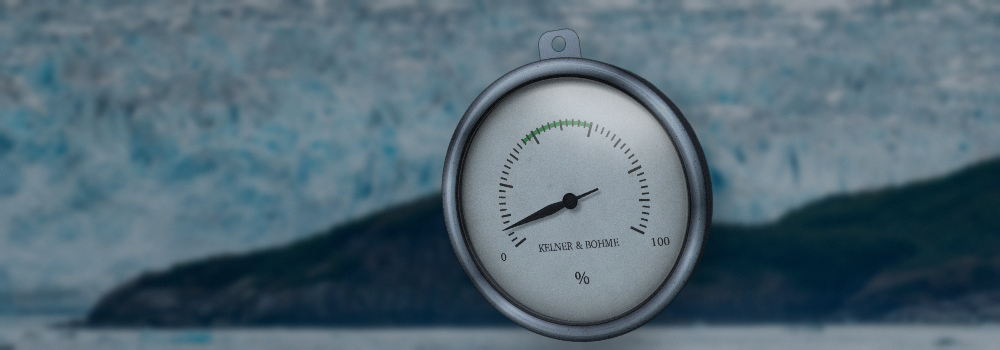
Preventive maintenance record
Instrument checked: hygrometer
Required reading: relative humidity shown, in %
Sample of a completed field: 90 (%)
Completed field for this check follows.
6 (%)
